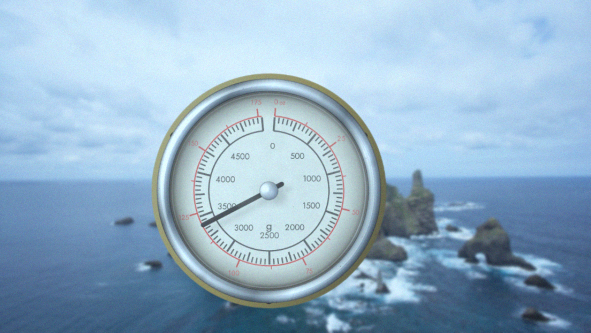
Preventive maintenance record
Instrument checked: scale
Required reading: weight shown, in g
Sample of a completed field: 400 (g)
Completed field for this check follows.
3400 (g)
